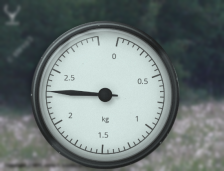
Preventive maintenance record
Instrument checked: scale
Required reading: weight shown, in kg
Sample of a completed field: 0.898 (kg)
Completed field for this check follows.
2.3 (kg)
